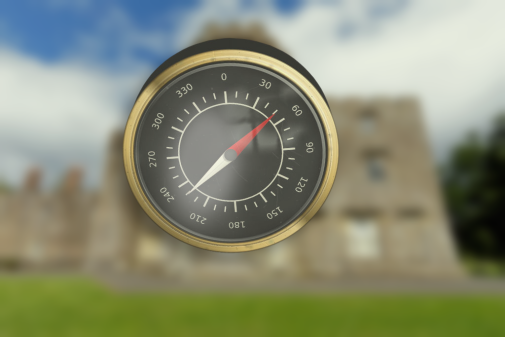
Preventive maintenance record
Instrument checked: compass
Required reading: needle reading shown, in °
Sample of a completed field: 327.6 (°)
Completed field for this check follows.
50 (°)
